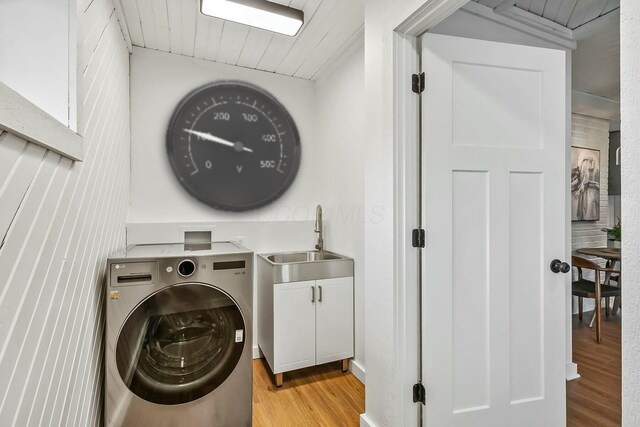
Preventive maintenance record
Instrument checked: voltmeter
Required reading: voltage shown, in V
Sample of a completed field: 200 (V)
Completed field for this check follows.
100 (V)
